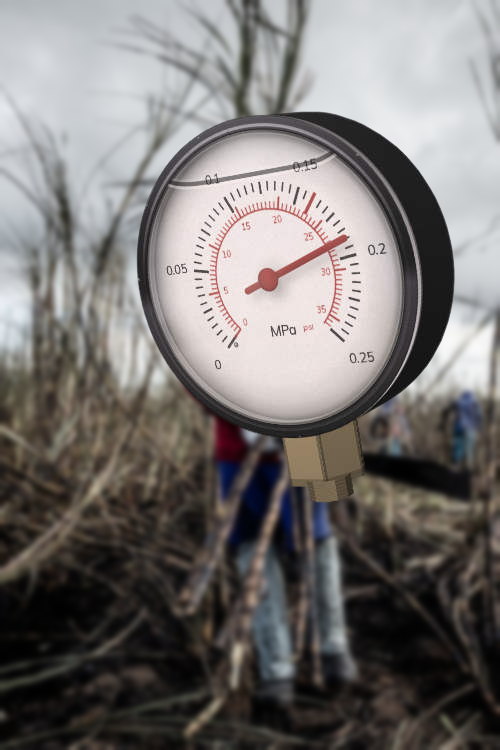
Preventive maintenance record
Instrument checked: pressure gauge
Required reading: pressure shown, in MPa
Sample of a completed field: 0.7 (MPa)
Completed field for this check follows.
0.19 (MPa)
